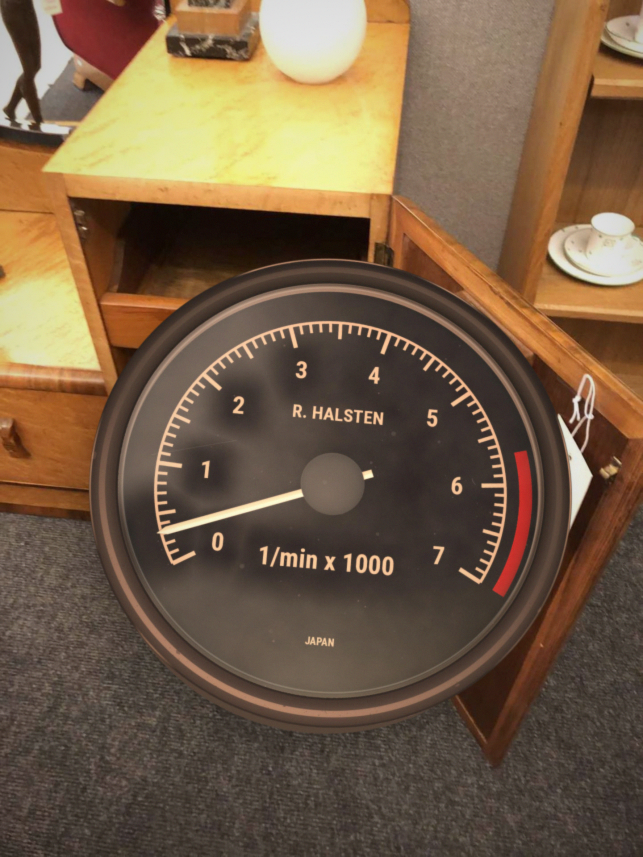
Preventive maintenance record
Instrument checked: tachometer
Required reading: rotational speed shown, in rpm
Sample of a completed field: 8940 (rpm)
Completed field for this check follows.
300 (rpm)
